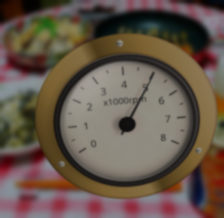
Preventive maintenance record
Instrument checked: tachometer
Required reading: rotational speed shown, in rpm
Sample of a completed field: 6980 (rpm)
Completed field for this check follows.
5000 (rpm)
